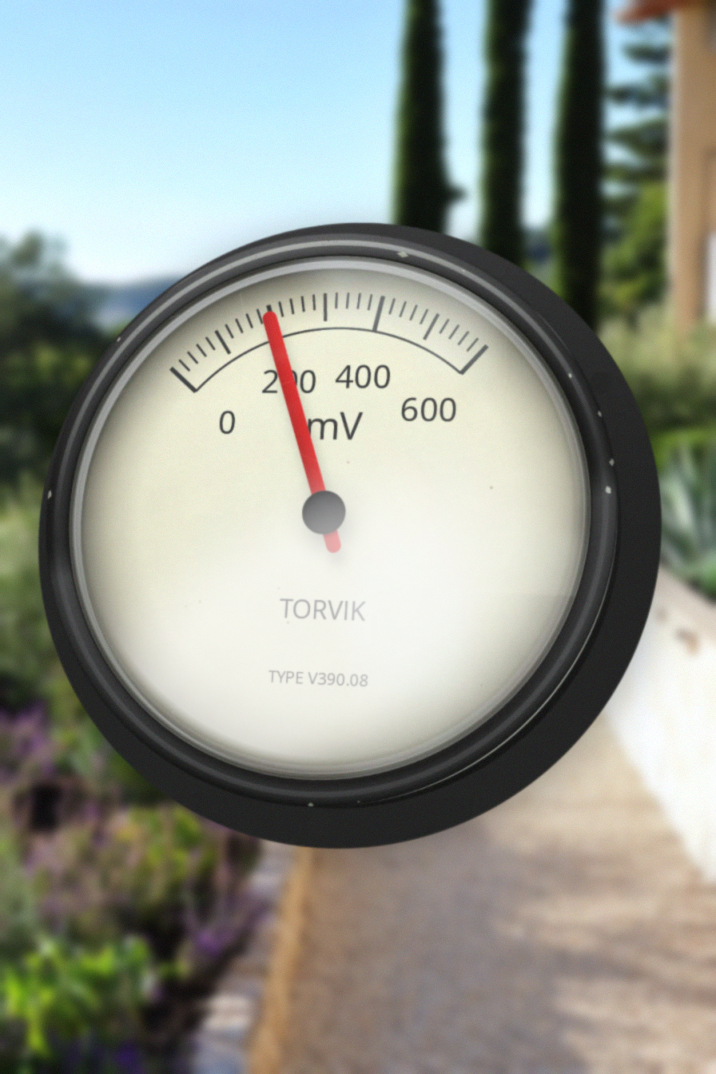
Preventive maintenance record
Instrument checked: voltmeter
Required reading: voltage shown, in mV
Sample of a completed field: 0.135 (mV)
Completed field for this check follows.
200 (mV)
